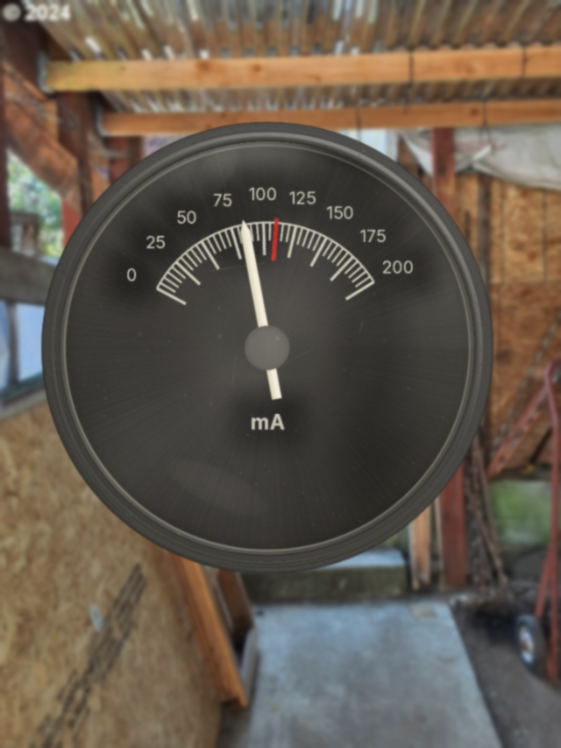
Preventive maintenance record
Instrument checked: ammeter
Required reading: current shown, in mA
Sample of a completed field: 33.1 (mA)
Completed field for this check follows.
85 (mA)
